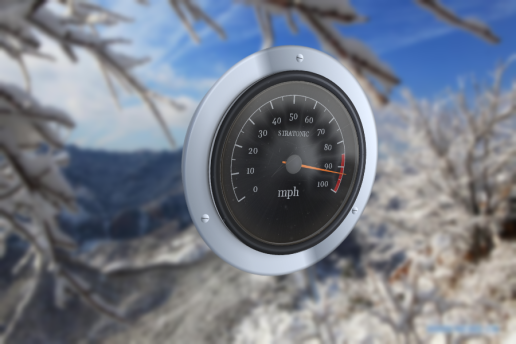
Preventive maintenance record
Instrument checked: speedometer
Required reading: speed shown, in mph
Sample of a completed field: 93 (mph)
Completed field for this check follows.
92.5 (mph)
